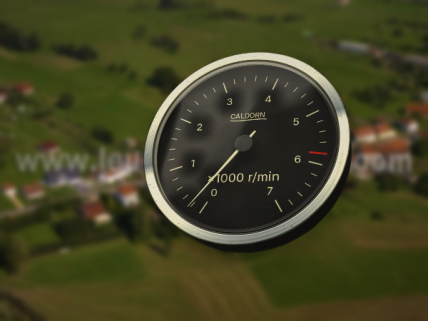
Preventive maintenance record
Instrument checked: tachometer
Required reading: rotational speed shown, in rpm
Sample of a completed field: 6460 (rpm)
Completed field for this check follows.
200 (rpm)
